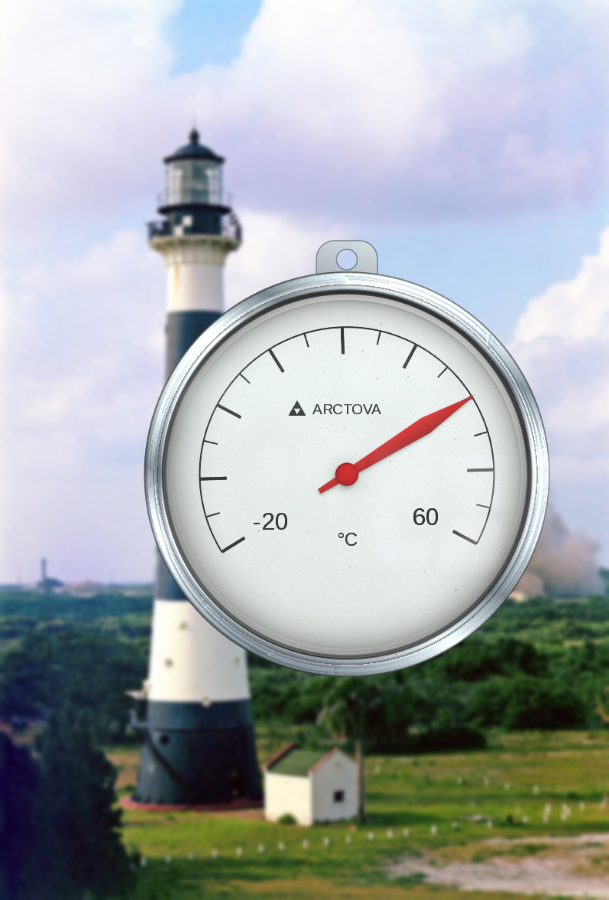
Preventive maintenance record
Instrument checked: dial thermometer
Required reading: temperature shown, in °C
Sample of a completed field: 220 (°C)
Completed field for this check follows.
40 (°C)
